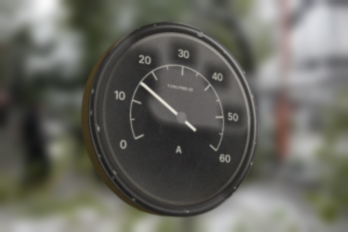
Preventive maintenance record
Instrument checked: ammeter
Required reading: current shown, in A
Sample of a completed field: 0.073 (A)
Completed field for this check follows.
15 (A)
